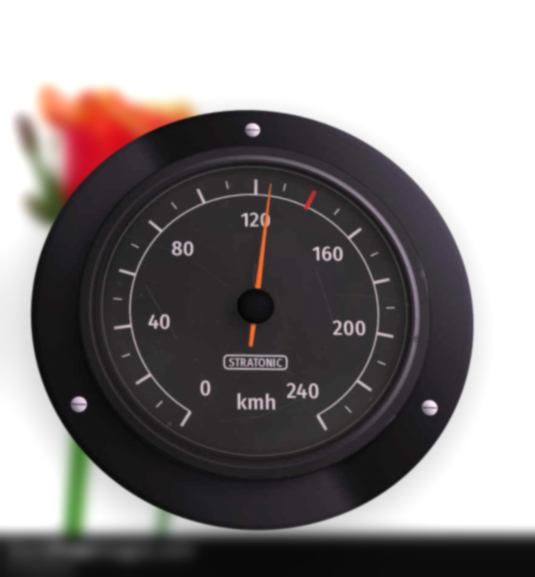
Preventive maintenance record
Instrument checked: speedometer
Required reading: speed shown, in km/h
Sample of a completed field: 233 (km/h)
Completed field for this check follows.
125 (km/h)
